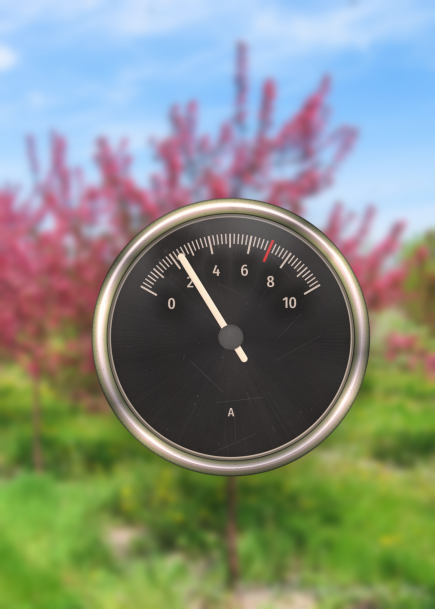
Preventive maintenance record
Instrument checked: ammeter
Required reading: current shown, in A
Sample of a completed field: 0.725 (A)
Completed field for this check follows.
2.4 (A)
